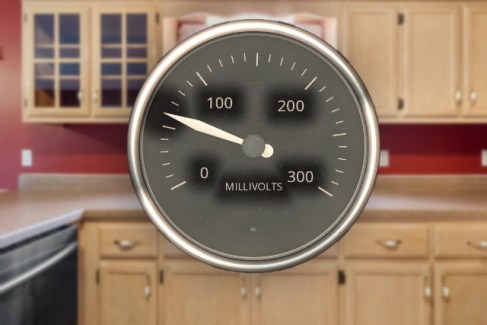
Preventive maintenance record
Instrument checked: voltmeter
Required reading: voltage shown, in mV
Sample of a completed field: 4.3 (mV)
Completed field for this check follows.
60 (mV)
